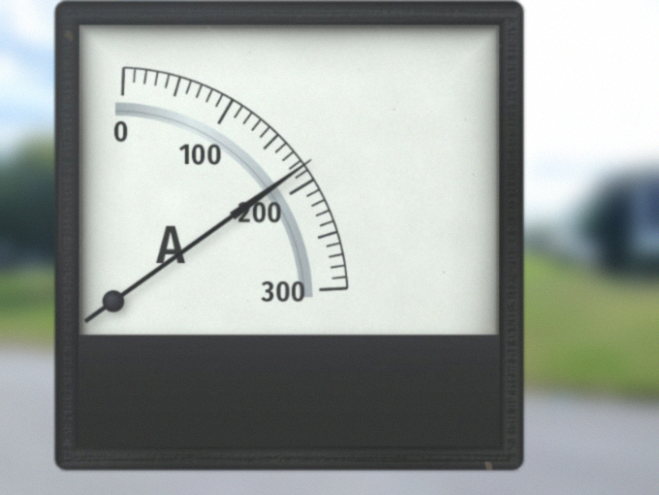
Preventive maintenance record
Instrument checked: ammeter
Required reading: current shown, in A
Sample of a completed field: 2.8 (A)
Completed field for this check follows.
185 (A)
